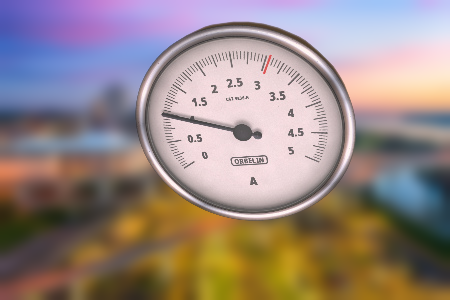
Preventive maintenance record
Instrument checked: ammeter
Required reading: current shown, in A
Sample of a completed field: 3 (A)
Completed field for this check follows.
1 (A)
